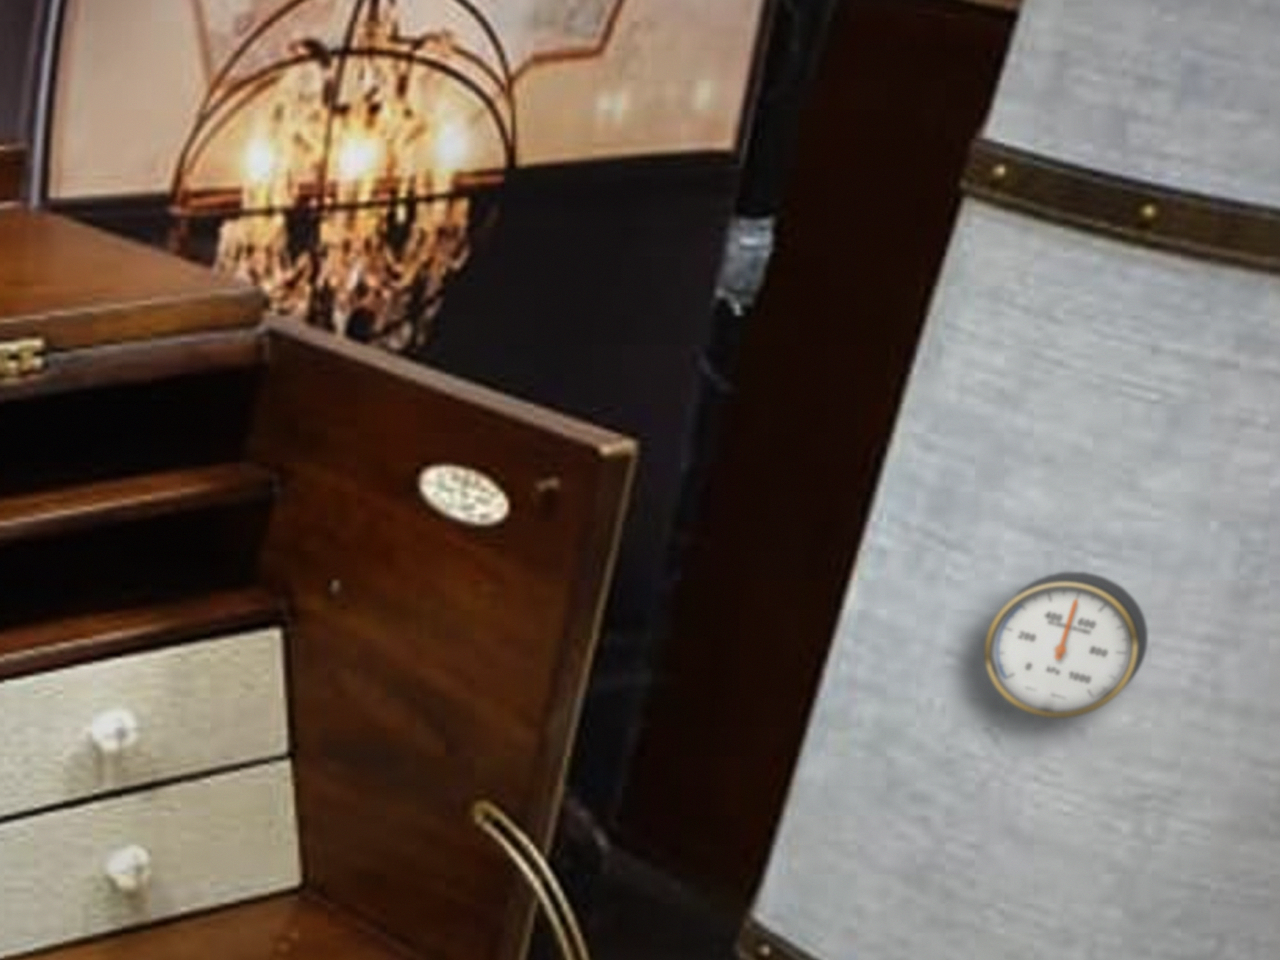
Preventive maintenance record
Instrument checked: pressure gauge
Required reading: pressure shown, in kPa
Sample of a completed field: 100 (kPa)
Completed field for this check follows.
500 (kPa)
